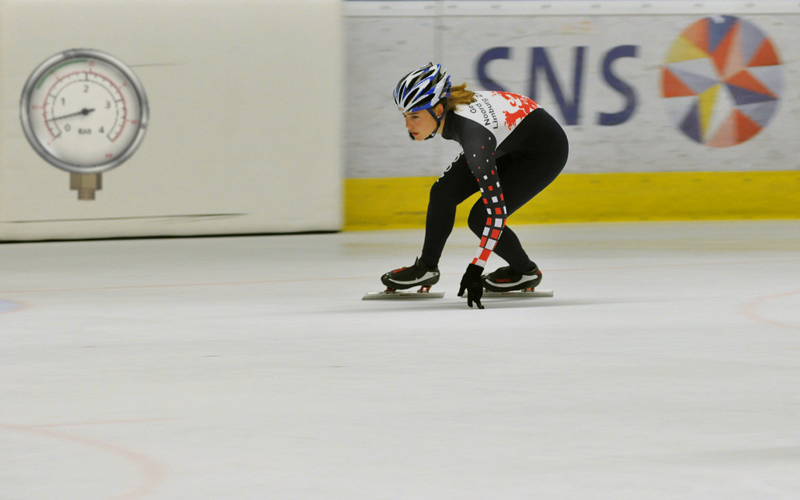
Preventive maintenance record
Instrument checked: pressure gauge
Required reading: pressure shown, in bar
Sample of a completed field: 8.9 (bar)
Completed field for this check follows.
0.4 (bar)
